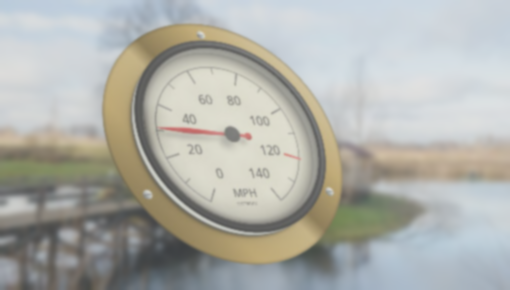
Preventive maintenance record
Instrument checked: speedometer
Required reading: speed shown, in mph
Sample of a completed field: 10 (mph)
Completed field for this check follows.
30 (mph)
